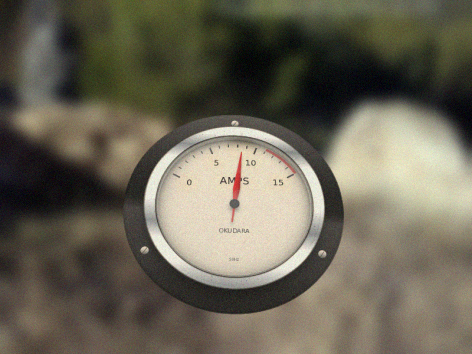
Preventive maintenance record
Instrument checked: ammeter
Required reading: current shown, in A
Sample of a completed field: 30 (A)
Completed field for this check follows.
8.5 (A)
